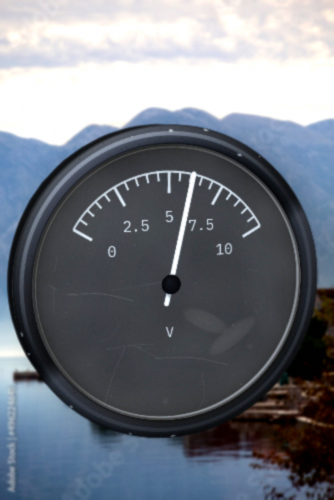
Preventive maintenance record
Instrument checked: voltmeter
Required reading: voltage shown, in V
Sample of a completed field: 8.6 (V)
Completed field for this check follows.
6 (V)
